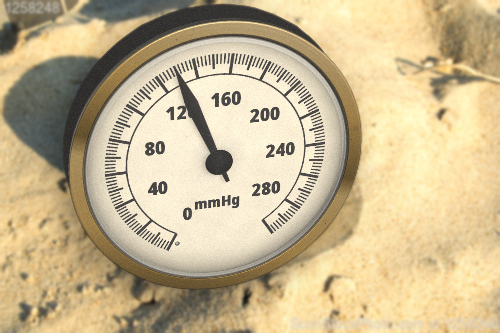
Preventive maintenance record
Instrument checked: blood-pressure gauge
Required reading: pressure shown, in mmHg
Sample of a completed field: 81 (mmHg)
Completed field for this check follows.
130 (mmHg)
